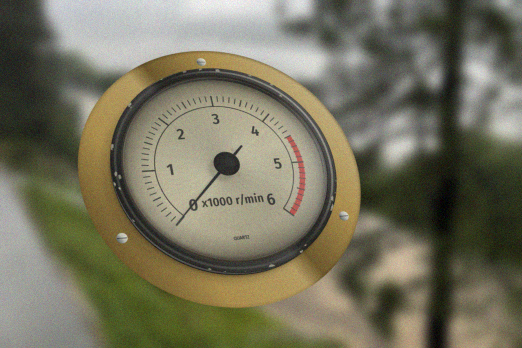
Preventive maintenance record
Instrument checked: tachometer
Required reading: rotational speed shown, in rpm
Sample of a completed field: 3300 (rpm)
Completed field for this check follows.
0 (rpm)
